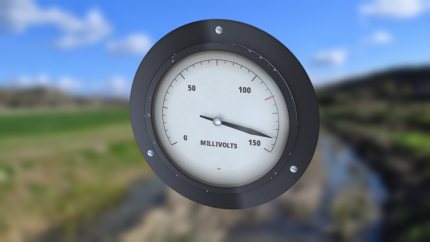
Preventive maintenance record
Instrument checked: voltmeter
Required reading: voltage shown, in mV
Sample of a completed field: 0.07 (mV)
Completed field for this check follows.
140 (mV)
